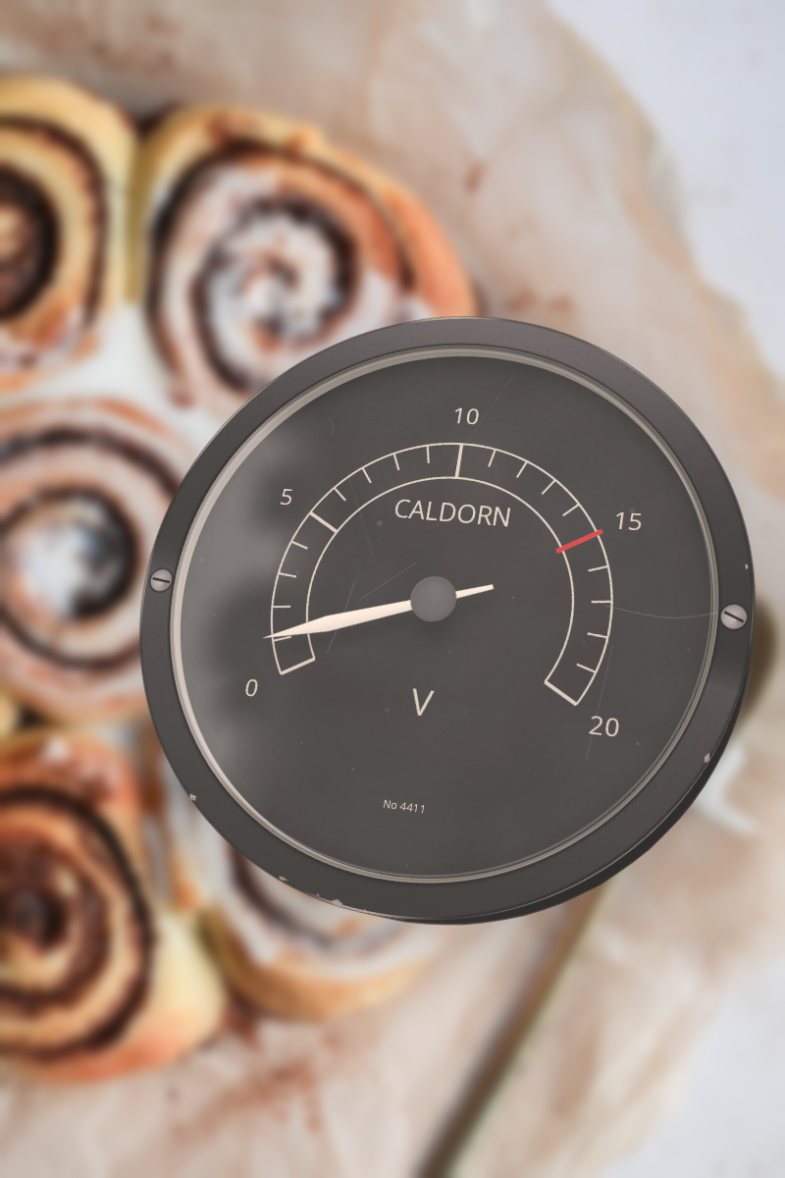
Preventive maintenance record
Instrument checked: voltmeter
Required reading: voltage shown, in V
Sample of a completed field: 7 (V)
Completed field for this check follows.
1 (V)
